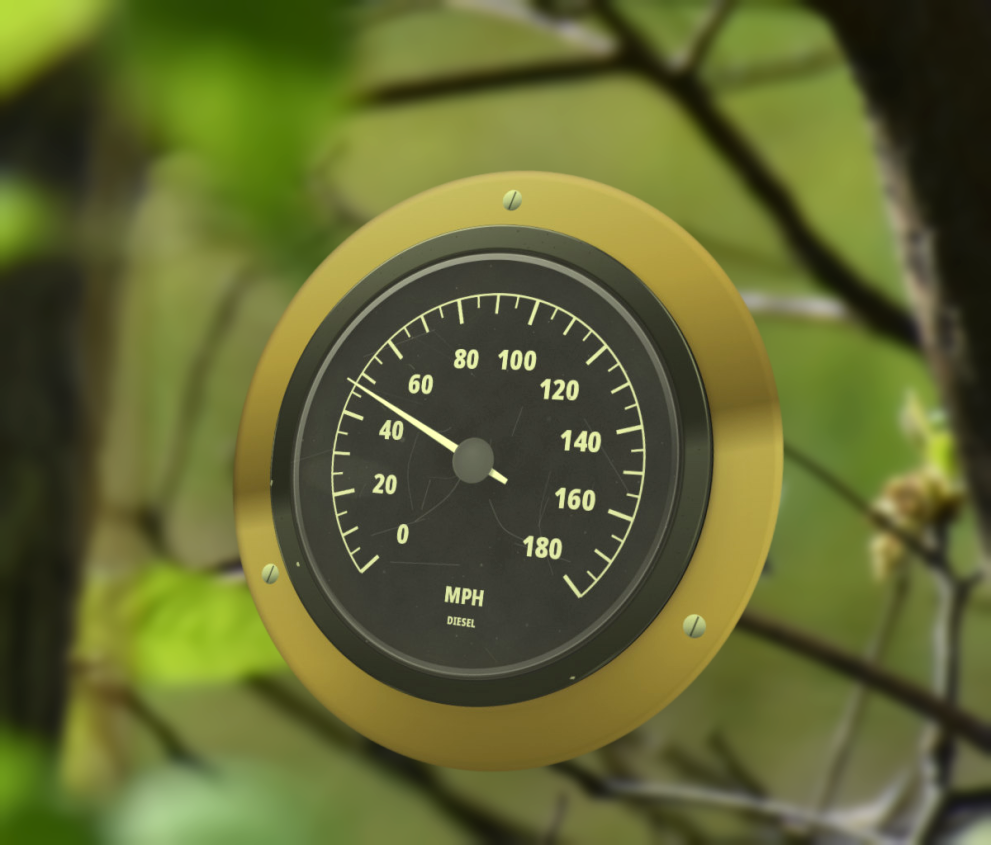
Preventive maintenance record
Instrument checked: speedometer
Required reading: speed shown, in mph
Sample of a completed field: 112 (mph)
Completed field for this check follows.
47.5 (mph)
